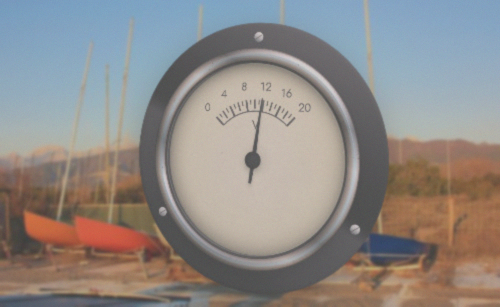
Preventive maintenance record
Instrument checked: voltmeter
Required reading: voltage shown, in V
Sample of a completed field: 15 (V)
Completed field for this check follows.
12 (V)
